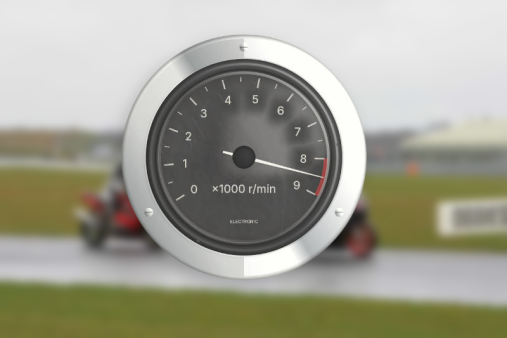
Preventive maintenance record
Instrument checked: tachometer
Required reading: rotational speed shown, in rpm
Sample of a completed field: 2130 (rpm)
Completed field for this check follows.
8500 (rpm)
